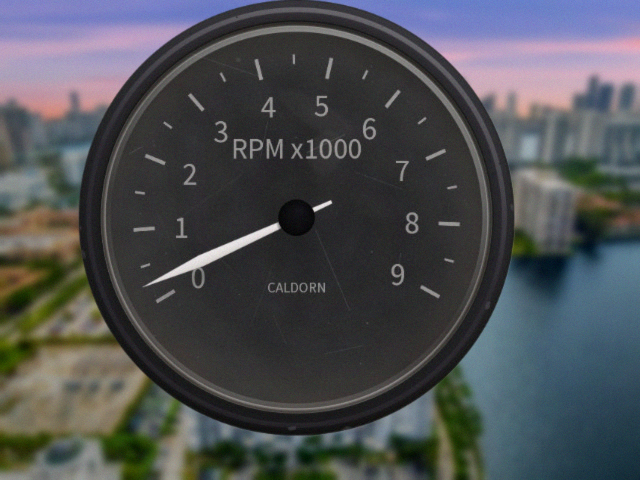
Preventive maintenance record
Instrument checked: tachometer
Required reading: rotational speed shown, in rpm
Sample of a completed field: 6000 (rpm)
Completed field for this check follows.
250 (rpm)
